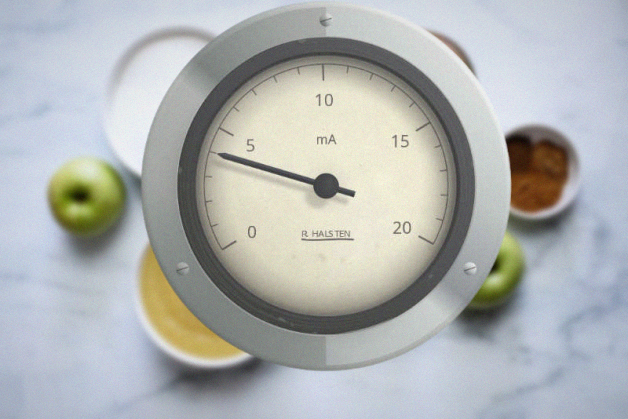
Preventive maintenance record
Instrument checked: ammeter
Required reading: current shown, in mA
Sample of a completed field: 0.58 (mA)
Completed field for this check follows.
4 (mA)
